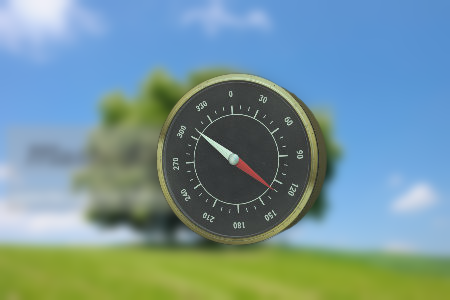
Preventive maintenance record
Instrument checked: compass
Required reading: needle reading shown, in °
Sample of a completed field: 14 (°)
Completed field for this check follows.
130 (°)
